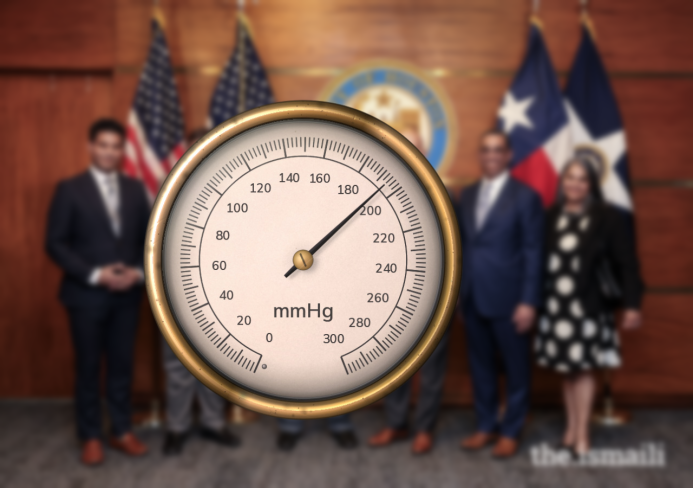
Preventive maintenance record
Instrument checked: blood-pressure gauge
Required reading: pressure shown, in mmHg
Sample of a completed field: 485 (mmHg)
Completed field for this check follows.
194 (mmHg)
